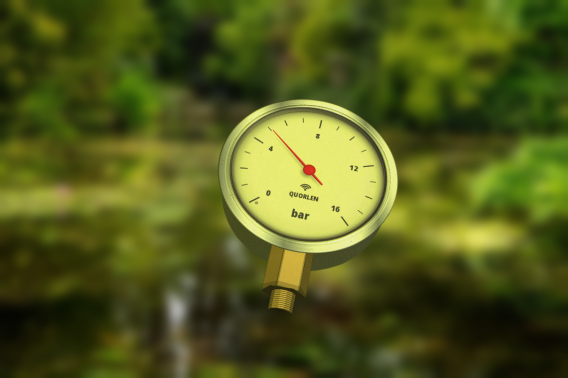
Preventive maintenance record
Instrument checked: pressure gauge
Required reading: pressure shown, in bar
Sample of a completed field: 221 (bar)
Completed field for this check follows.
5 (bar)
